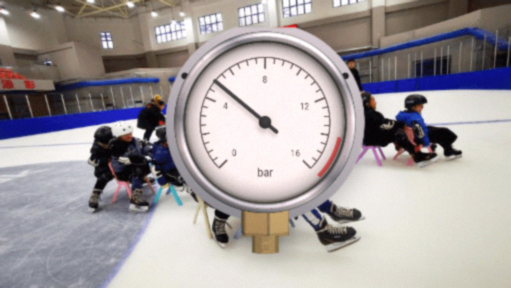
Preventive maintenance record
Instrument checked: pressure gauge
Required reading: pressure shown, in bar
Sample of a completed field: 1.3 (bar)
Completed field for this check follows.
5 (bar)
